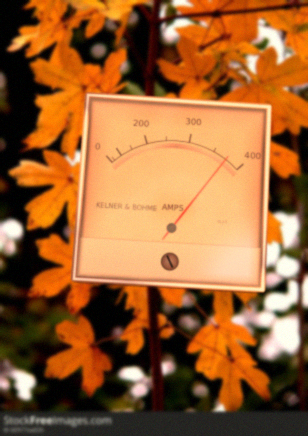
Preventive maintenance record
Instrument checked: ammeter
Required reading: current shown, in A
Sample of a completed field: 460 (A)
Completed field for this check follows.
375 (A)
